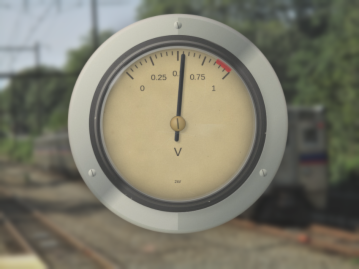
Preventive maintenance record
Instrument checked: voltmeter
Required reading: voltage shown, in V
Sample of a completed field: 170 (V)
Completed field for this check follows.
0.55 (V)
